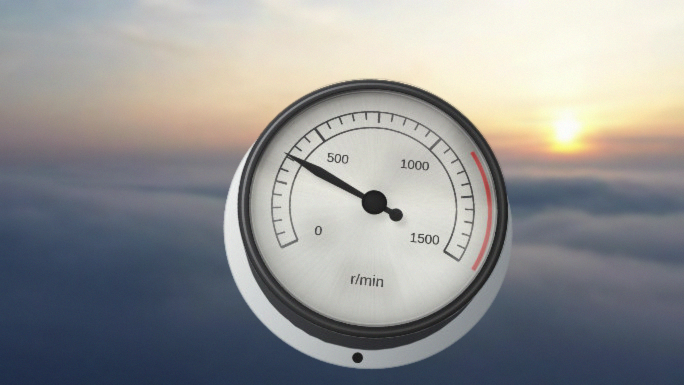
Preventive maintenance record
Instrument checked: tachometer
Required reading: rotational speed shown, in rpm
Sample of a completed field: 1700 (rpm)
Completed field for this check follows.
350 (rpm)
